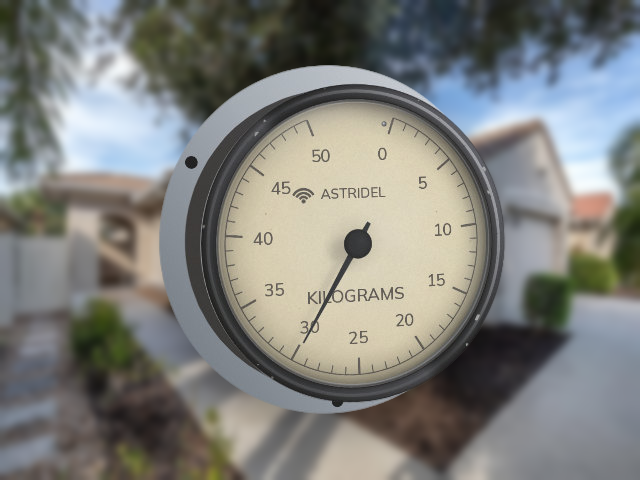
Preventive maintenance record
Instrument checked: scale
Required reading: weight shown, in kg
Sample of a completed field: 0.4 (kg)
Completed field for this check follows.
30 (kg)
